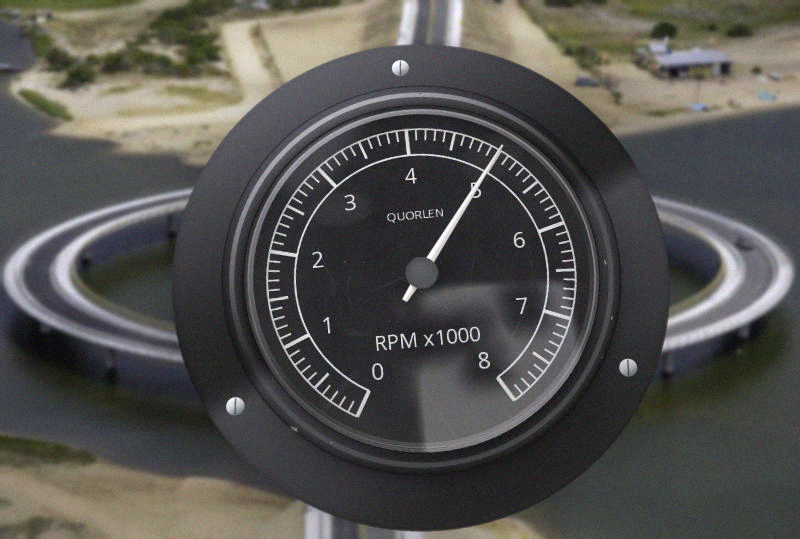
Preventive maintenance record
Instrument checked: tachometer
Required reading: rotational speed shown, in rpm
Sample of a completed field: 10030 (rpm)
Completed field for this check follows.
5000 (rpm)
